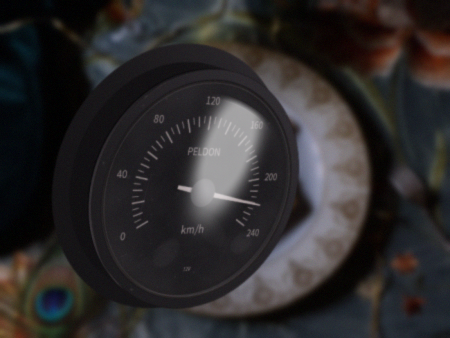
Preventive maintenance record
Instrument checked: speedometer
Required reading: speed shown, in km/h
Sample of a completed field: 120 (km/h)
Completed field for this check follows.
220 (km/h)
